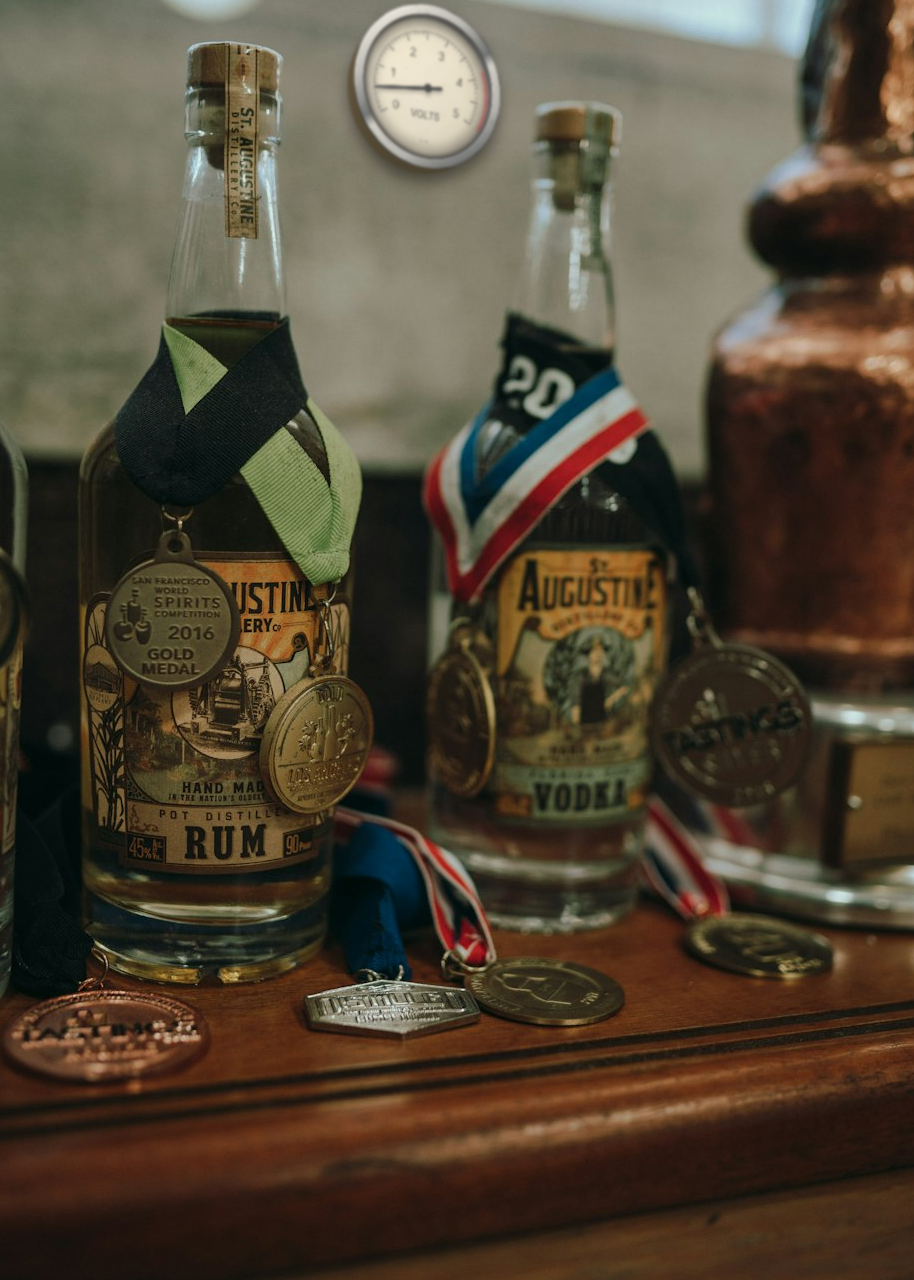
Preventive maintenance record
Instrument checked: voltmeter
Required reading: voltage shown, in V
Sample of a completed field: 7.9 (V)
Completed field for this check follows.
0.5 (V)
